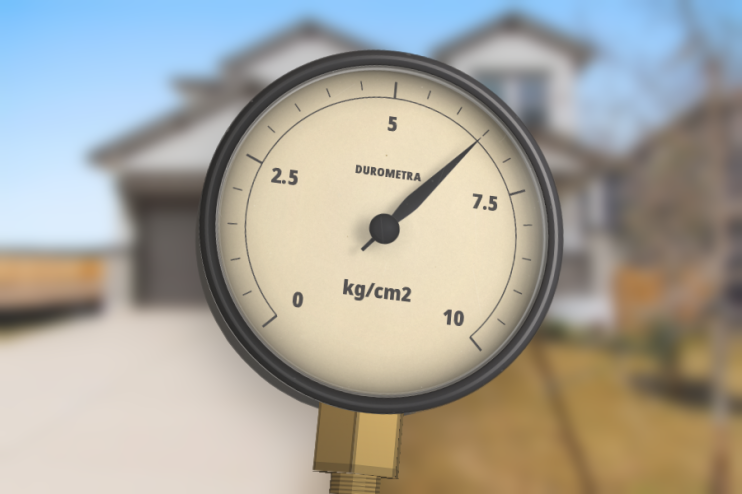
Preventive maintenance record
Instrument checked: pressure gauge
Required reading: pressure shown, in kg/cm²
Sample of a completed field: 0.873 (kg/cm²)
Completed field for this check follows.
6.5 (kg/cm²)
